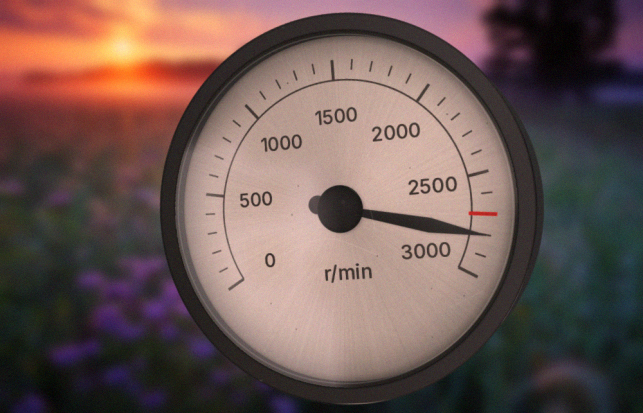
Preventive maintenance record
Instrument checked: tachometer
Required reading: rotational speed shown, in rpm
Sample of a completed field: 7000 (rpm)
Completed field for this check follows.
2800 (rpm)
